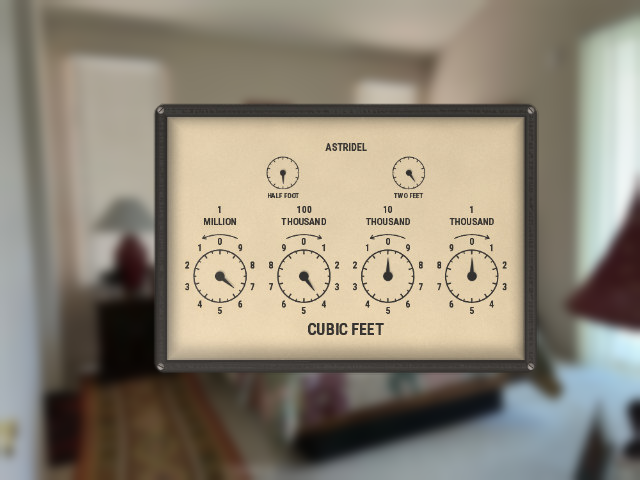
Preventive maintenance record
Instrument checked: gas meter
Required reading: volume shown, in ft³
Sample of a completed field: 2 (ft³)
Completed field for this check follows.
640000 (ft³)
